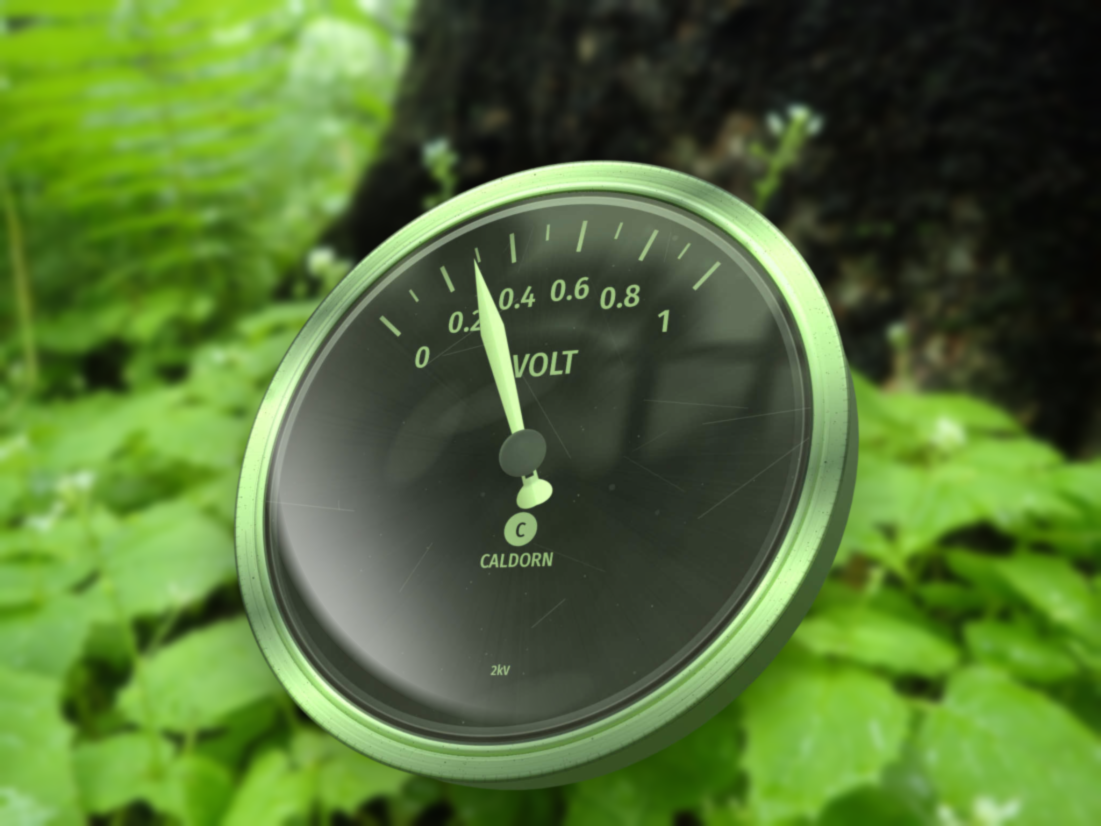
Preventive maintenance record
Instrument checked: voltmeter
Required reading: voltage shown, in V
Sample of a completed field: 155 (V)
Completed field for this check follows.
0.3 (V)
